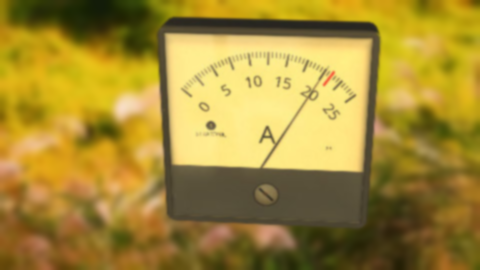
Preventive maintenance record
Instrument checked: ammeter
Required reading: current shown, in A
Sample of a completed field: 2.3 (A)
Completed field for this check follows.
20 (A)
